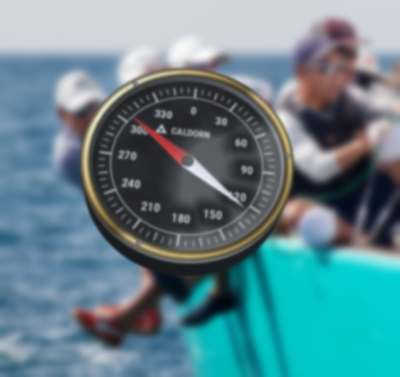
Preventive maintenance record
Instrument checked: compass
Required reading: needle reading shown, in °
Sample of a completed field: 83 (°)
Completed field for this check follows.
305 (°)
